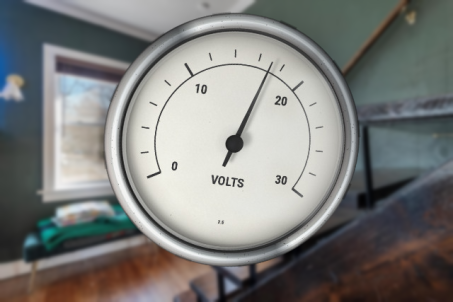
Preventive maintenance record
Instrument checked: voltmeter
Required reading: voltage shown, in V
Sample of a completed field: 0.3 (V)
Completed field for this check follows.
17 (V)
